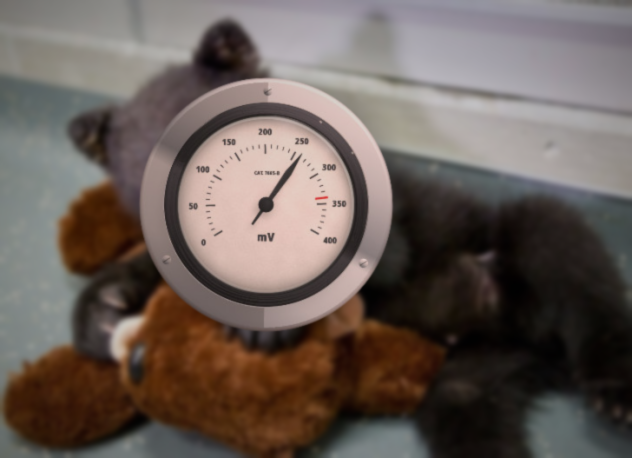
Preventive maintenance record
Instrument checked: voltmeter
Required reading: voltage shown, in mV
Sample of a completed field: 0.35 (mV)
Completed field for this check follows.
260 (mV)
